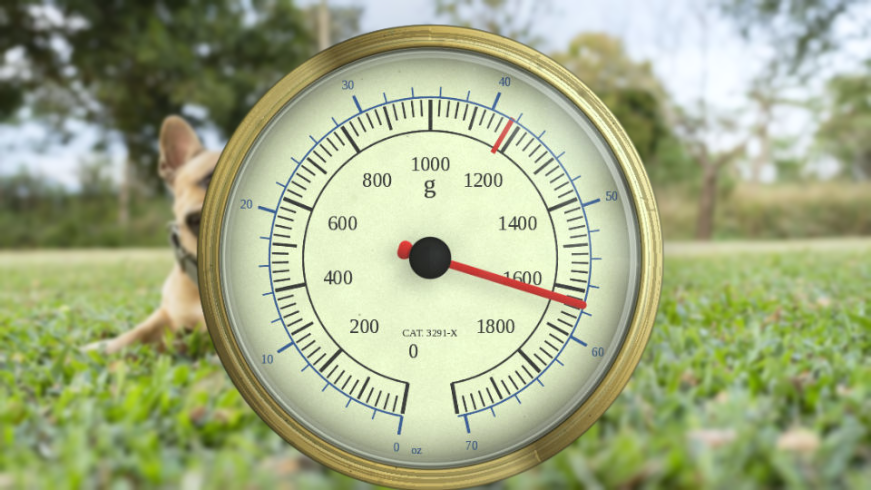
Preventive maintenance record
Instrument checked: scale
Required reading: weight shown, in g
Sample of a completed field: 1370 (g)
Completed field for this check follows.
1630 (g)
